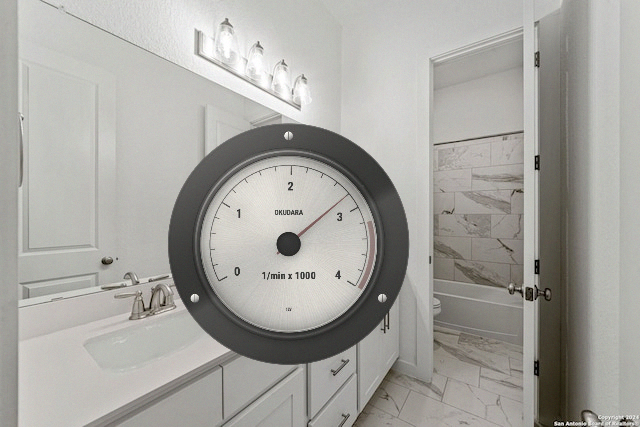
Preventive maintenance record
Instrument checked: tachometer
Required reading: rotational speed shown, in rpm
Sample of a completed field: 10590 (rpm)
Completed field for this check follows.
2800 (rpm)
